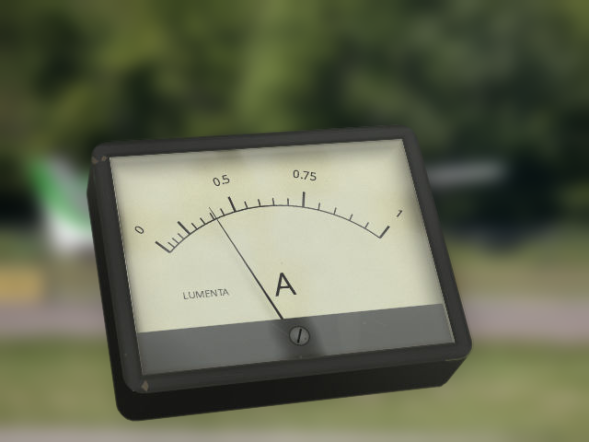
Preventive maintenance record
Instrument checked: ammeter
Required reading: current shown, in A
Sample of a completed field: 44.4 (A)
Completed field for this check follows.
0.4 (A)
